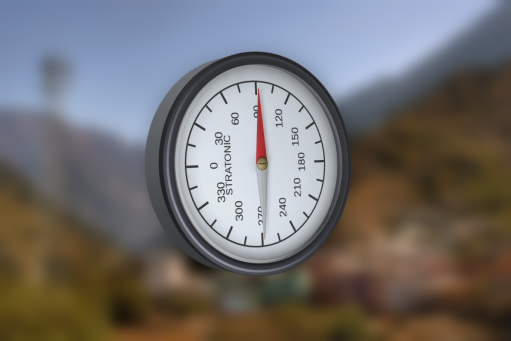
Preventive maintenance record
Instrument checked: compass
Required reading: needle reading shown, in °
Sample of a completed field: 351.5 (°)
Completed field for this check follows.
90 (°)
